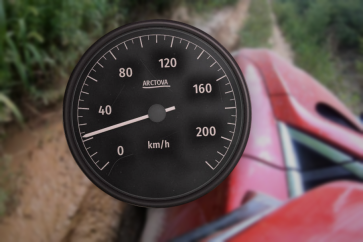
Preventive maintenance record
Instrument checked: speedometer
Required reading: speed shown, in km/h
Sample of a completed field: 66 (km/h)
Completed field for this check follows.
22.5 (km/h)
